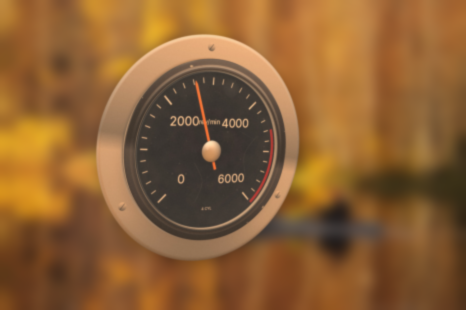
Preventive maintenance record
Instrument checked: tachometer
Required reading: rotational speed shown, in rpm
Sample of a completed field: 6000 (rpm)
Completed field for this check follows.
2600 (rpm)
